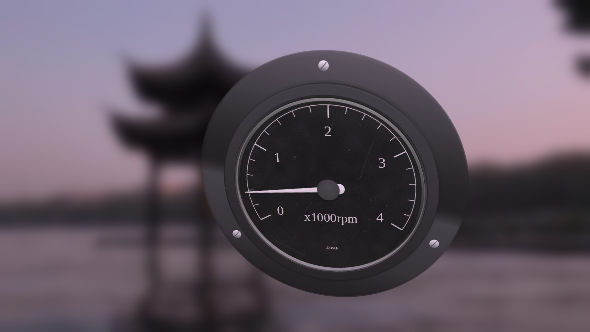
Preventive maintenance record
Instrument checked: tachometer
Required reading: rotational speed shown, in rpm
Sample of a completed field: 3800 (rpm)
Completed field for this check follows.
400 (rpm)
